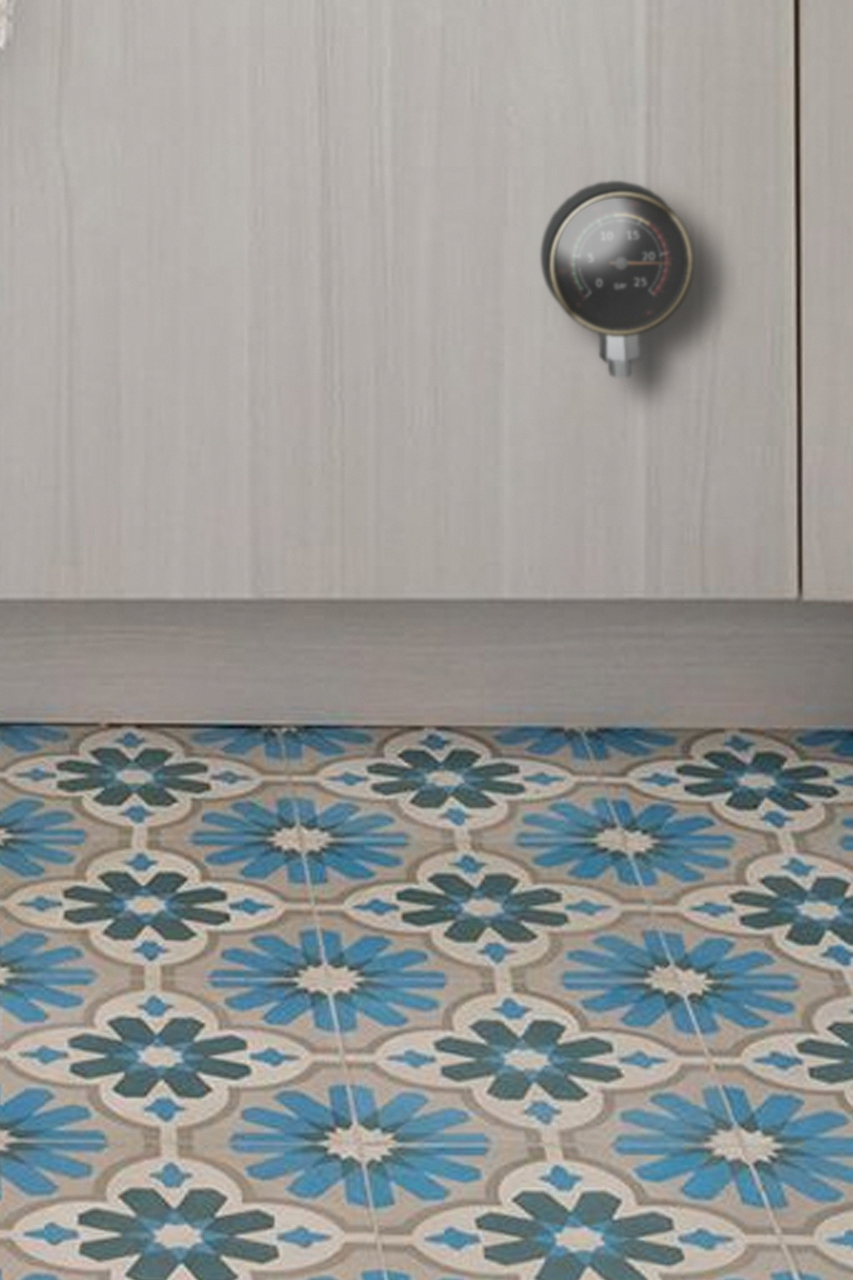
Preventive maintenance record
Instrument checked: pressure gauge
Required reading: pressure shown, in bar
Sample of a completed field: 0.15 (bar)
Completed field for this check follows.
21 (bar)
